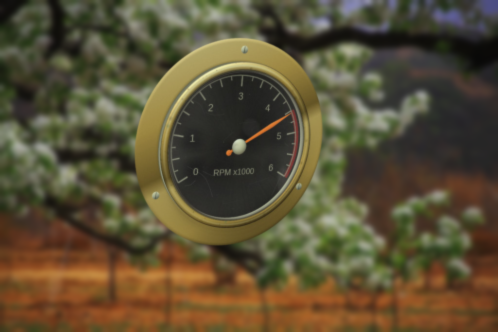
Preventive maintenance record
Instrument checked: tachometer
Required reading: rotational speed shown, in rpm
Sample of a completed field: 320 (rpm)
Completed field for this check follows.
4500 (rpm)
